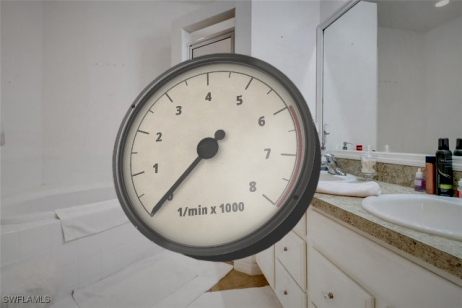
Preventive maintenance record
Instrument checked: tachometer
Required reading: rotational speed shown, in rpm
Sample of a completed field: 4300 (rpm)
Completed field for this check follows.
0 (rpm)
